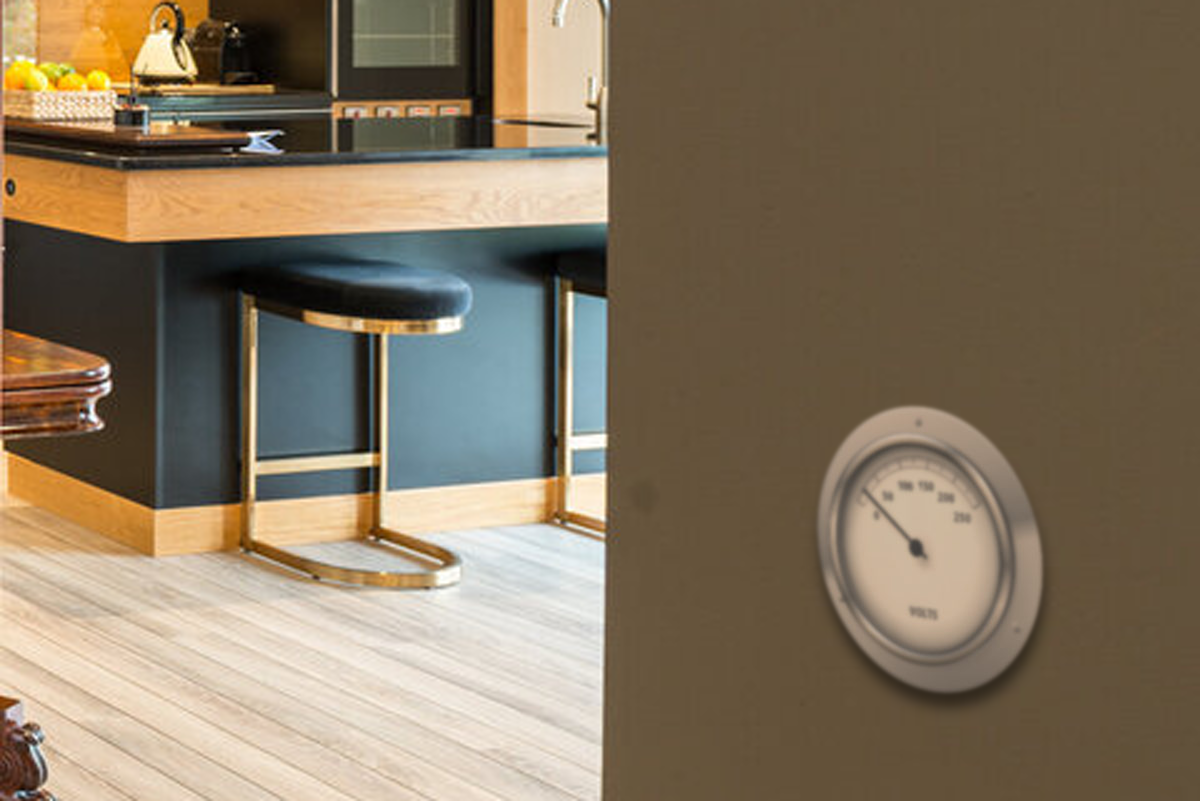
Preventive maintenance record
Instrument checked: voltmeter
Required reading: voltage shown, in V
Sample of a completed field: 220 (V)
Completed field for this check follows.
25 (V)
